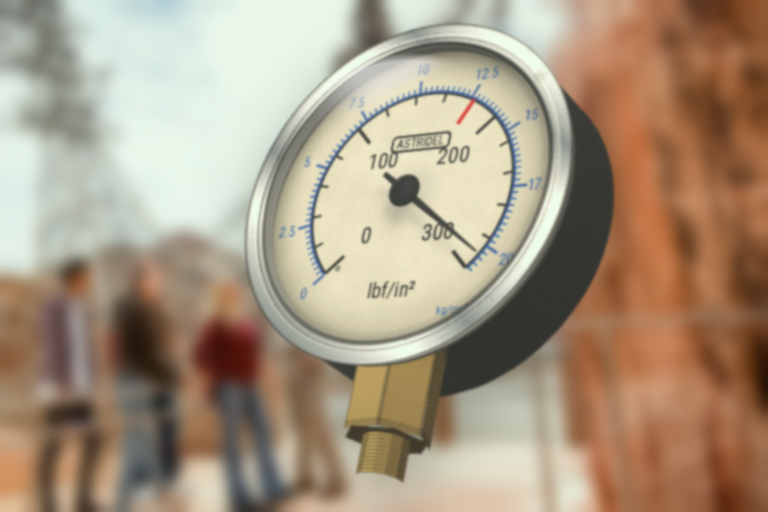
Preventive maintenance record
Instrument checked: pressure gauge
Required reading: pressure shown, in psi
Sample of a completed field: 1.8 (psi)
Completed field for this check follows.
290 (psi)
